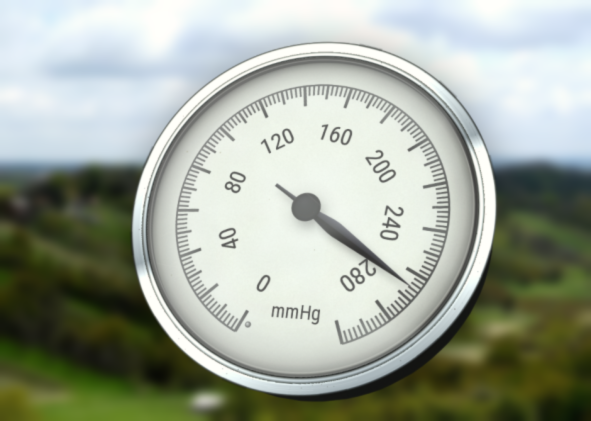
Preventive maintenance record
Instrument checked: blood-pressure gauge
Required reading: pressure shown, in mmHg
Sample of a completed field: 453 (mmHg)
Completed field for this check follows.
266 (mmHg)
